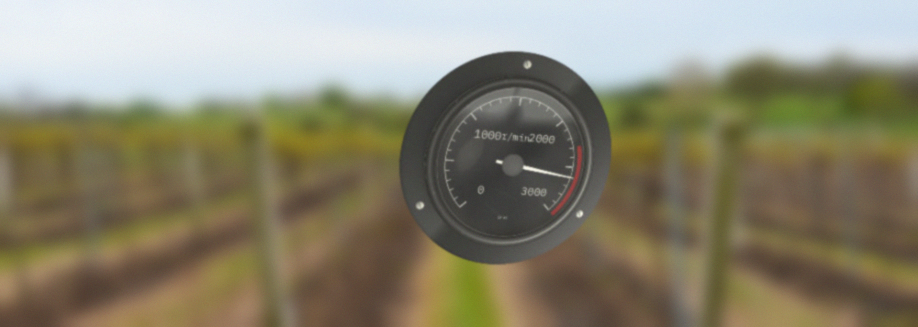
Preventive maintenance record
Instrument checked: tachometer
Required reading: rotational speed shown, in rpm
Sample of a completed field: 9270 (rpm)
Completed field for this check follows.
2600 (rpm)
